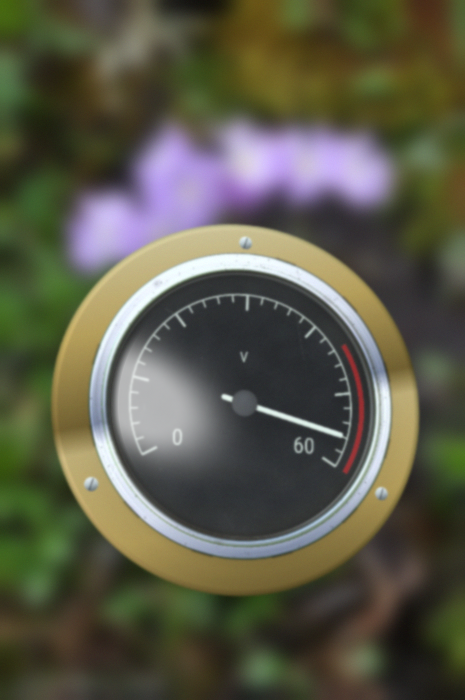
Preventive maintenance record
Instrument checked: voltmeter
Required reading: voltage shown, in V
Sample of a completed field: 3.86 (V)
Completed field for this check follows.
56 (V)
